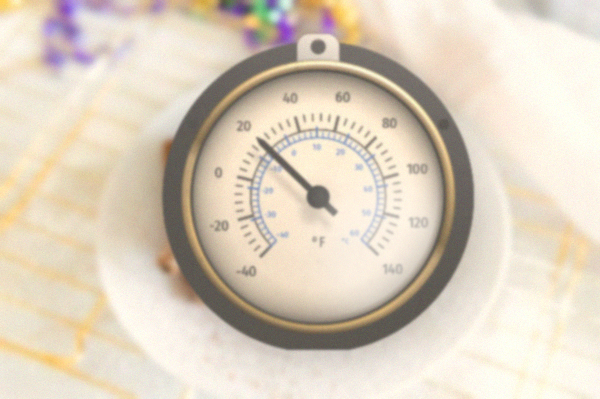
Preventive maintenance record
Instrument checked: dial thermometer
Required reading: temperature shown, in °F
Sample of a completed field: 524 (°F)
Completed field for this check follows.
20 (°F)
